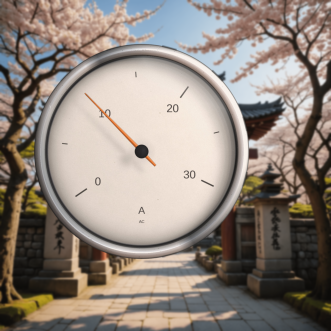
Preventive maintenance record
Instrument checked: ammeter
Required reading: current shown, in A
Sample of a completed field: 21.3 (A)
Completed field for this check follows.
10 (A)
